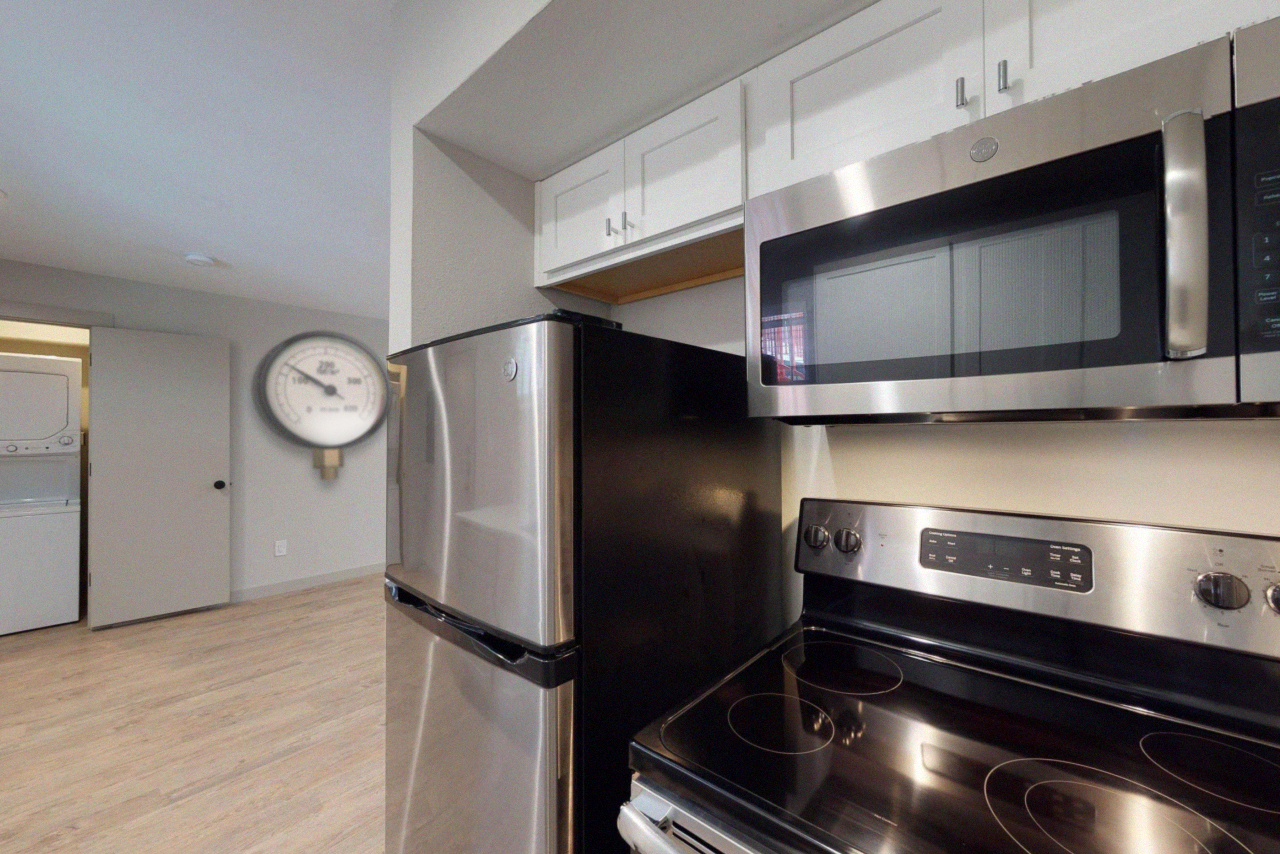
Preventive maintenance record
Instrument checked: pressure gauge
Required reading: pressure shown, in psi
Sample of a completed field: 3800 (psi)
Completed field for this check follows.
120 (psi)
